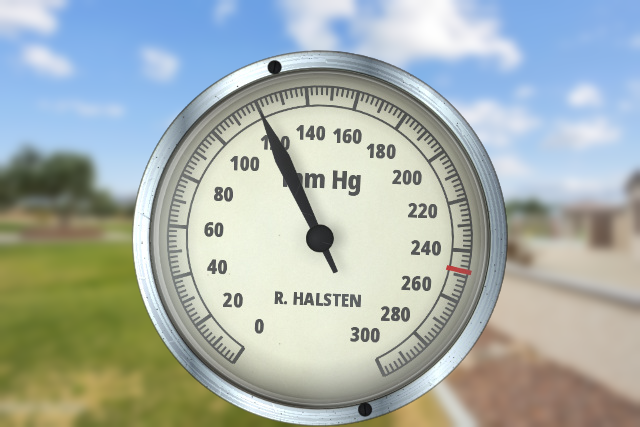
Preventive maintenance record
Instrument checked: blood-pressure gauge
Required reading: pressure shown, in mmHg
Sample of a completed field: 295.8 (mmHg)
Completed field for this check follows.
120 (mmHg)
